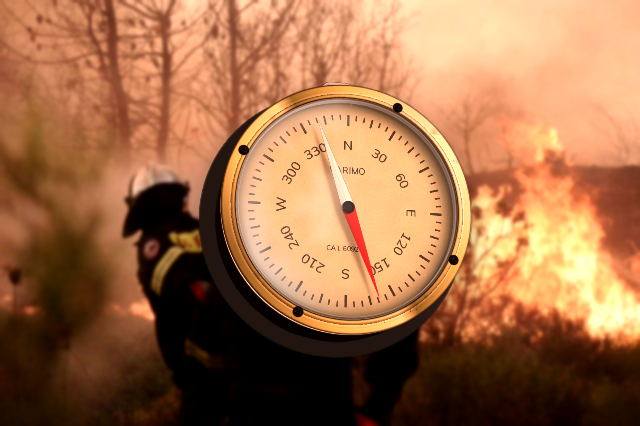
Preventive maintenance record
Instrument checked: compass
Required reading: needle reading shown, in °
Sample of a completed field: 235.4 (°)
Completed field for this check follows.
160 (°)
